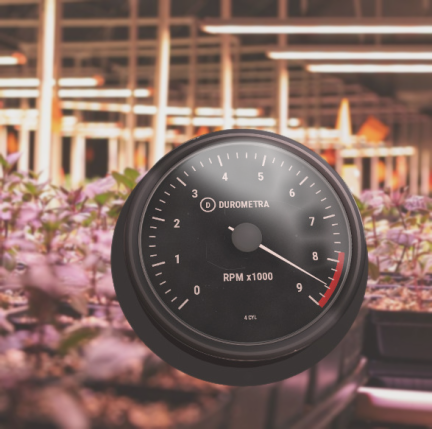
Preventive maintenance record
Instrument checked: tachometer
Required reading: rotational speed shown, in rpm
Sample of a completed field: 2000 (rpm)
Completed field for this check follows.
8600 (rpm)
